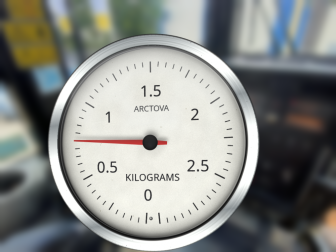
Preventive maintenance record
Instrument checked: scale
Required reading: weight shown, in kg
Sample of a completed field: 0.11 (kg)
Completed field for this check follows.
0.75 (kg)
